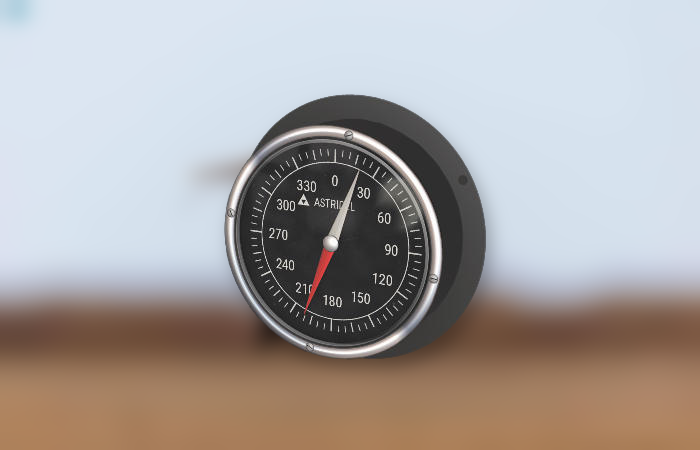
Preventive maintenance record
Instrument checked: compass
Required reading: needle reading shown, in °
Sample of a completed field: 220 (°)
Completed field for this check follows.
200 (°)
